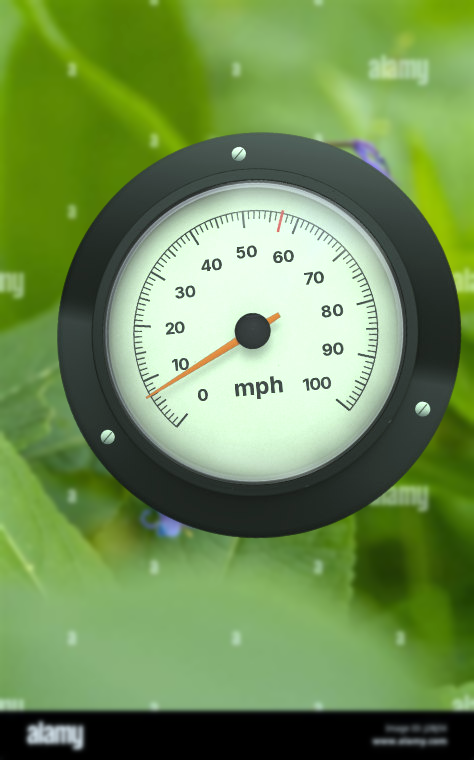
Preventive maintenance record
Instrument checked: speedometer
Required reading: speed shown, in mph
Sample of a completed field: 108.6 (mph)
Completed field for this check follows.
7 (mph)
